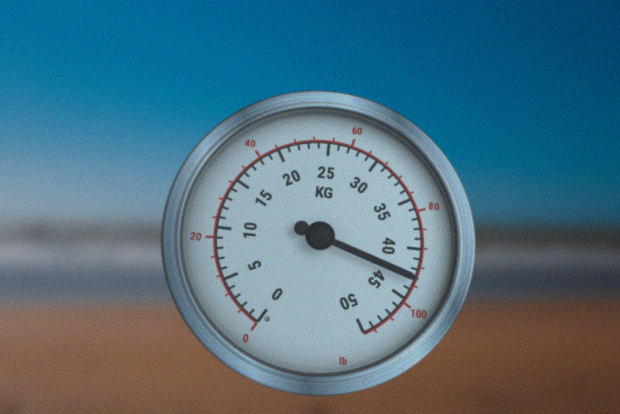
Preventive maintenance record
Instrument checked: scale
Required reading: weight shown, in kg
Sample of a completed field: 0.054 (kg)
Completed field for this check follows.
43 (kg)
